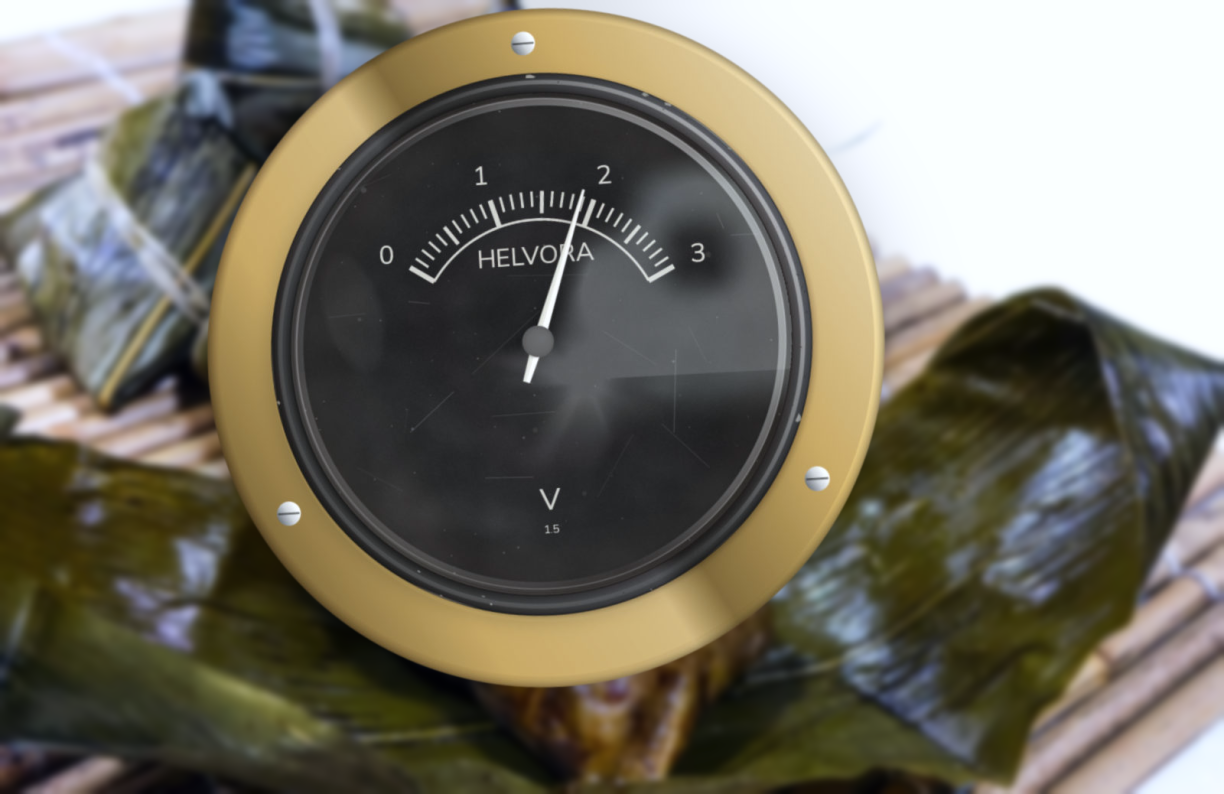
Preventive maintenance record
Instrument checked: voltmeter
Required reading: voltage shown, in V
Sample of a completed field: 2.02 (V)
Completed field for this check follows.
1.9 (V)
